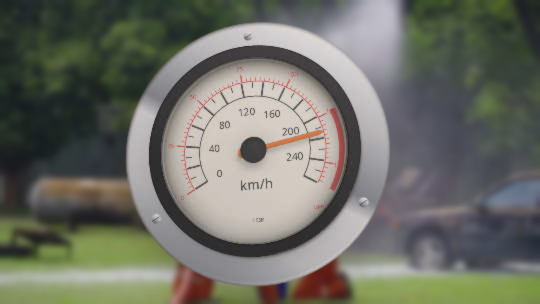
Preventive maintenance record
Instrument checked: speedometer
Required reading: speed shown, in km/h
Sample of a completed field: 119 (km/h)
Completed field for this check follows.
215 (km/h)
